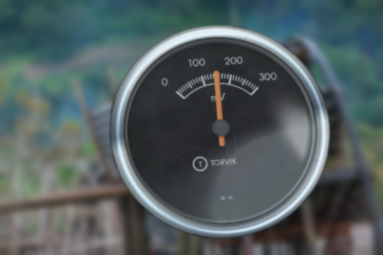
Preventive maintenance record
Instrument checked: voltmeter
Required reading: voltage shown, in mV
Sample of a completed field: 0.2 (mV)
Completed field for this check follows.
150 (mV)
